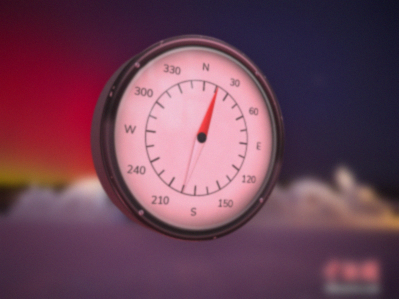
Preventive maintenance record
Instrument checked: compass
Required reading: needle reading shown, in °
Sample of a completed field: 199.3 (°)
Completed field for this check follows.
15 (°)
